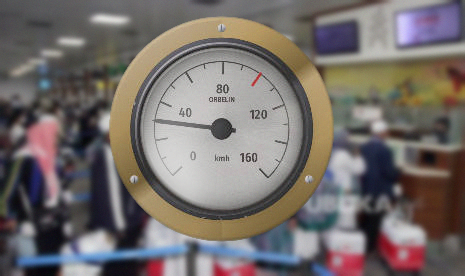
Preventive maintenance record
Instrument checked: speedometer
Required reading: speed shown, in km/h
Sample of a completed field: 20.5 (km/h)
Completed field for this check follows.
30 (km/h)
